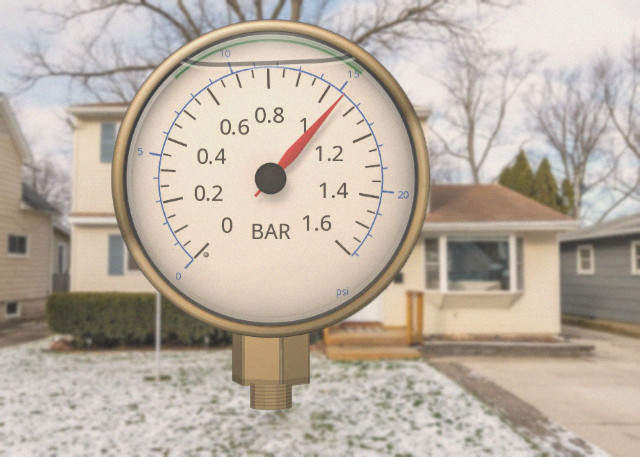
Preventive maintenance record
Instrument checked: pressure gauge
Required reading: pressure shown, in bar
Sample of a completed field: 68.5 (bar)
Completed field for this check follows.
1.05 (bar)
